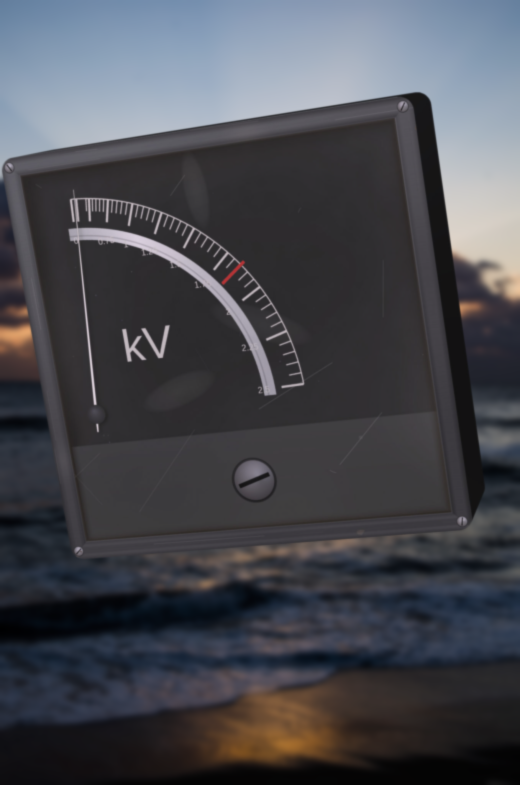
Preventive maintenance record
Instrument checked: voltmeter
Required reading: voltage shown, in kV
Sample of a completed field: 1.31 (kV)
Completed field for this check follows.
0.25 (kV)
